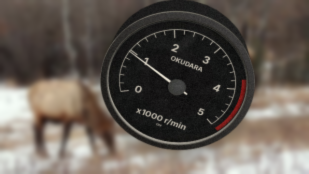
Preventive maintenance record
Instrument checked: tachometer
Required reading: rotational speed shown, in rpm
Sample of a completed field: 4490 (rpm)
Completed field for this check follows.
1000 (rpm)
